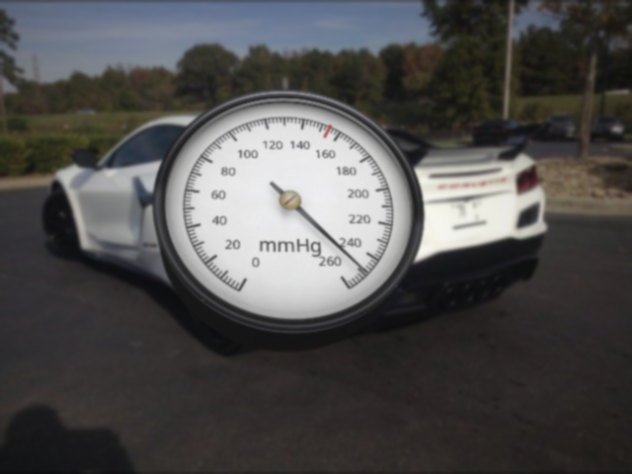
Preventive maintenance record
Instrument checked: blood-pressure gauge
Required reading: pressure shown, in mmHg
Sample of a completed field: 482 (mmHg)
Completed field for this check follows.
250 (mmHg)
